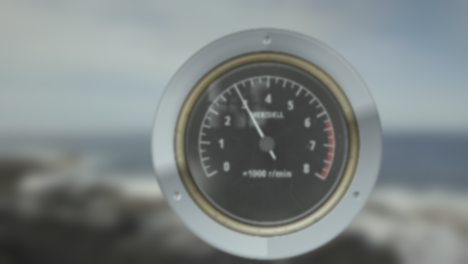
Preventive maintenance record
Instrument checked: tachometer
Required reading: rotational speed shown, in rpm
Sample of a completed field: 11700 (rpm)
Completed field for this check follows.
3000 (rpm)
